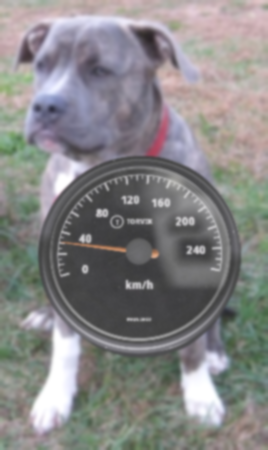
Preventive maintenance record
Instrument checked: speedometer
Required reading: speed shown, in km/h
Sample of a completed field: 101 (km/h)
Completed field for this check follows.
30 (km/h)
